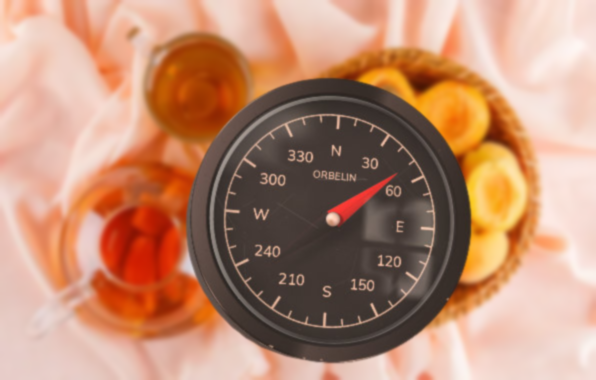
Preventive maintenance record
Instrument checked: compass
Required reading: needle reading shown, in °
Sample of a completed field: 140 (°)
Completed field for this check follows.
50 (°)
